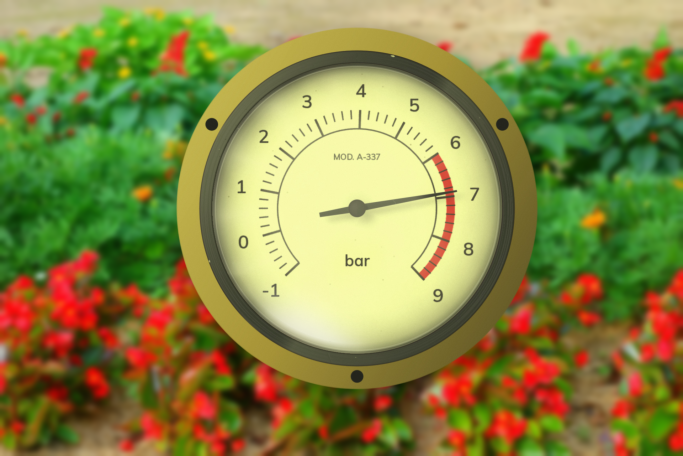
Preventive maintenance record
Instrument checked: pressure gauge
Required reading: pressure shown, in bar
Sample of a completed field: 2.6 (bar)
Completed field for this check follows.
6.9 (bar)
